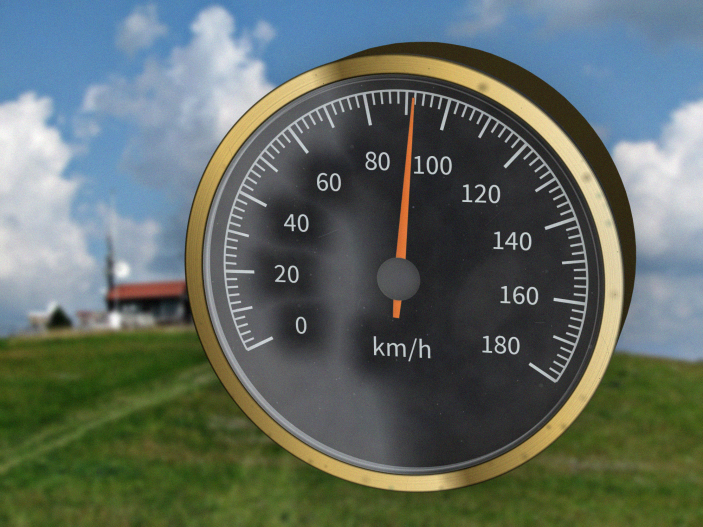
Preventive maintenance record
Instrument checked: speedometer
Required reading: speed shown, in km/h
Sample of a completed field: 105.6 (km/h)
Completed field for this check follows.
92 (km/h)
